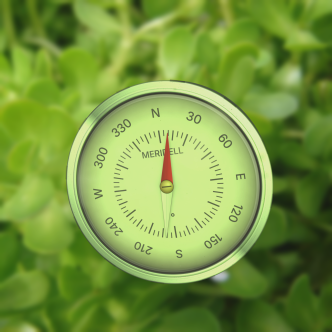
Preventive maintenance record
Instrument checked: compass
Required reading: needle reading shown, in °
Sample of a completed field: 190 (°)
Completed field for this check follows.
10 (°)
